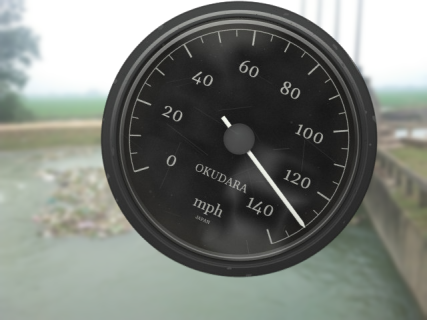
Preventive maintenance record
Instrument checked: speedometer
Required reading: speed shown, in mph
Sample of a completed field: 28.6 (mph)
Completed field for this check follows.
130 (mph)
